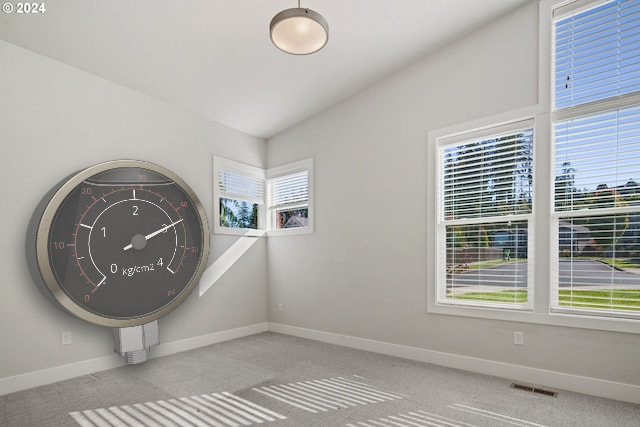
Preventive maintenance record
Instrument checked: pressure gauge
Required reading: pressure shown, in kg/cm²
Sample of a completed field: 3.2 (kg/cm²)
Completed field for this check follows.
3 (kg/cm²)
